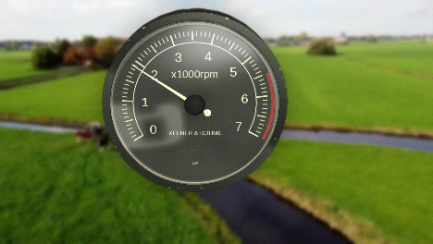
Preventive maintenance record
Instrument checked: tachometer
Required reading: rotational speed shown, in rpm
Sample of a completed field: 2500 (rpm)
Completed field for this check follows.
1900 (rpm)
